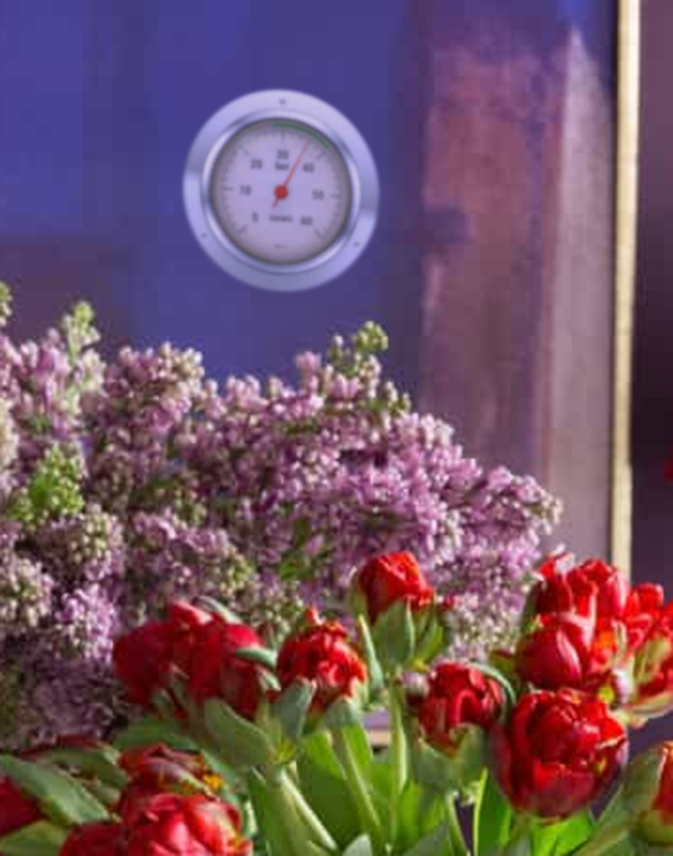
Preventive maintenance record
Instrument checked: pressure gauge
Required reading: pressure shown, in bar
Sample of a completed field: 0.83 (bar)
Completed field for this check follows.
36 (bar)
